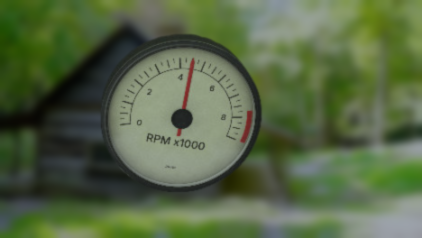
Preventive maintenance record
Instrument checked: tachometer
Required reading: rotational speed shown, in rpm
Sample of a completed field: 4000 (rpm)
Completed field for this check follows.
4500 (rpm)
